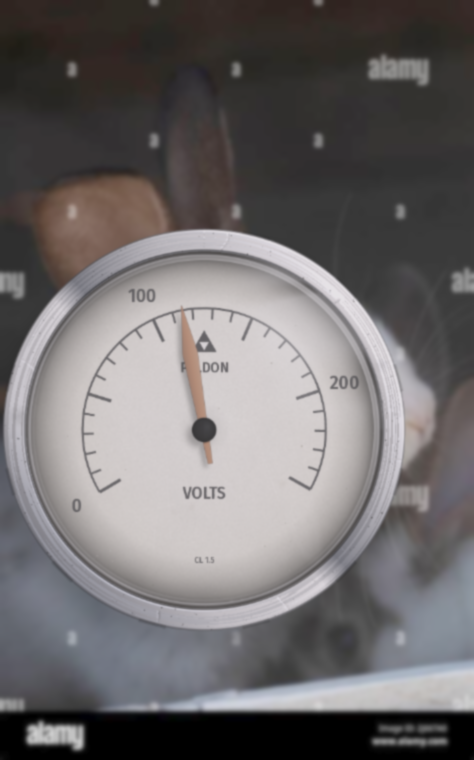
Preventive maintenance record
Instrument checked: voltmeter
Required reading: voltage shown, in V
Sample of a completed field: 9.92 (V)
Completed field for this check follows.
115 (V)
